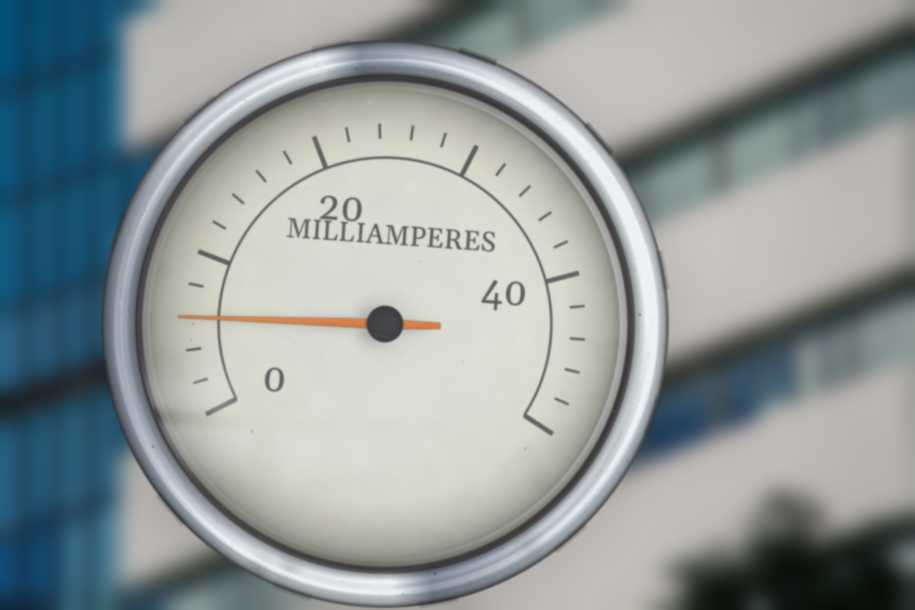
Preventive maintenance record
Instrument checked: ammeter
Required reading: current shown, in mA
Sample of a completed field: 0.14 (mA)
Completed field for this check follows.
6 (mA)
